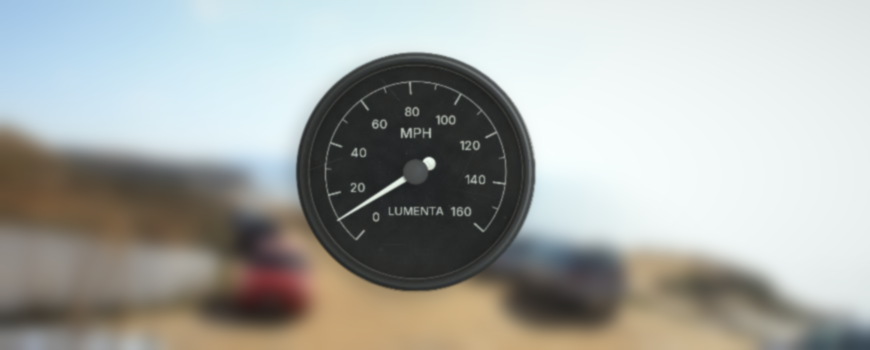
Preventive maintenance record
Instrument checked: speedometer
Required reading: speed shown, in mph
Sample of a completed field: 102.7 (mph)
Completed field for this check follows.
10 (mph)
